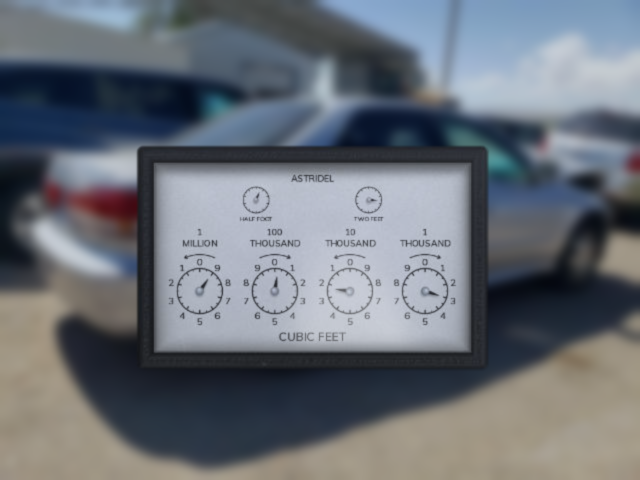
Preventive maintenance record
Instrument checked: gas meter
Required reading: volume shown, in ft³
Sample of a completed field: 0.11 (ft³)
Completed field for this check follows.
902300 (ft³)
